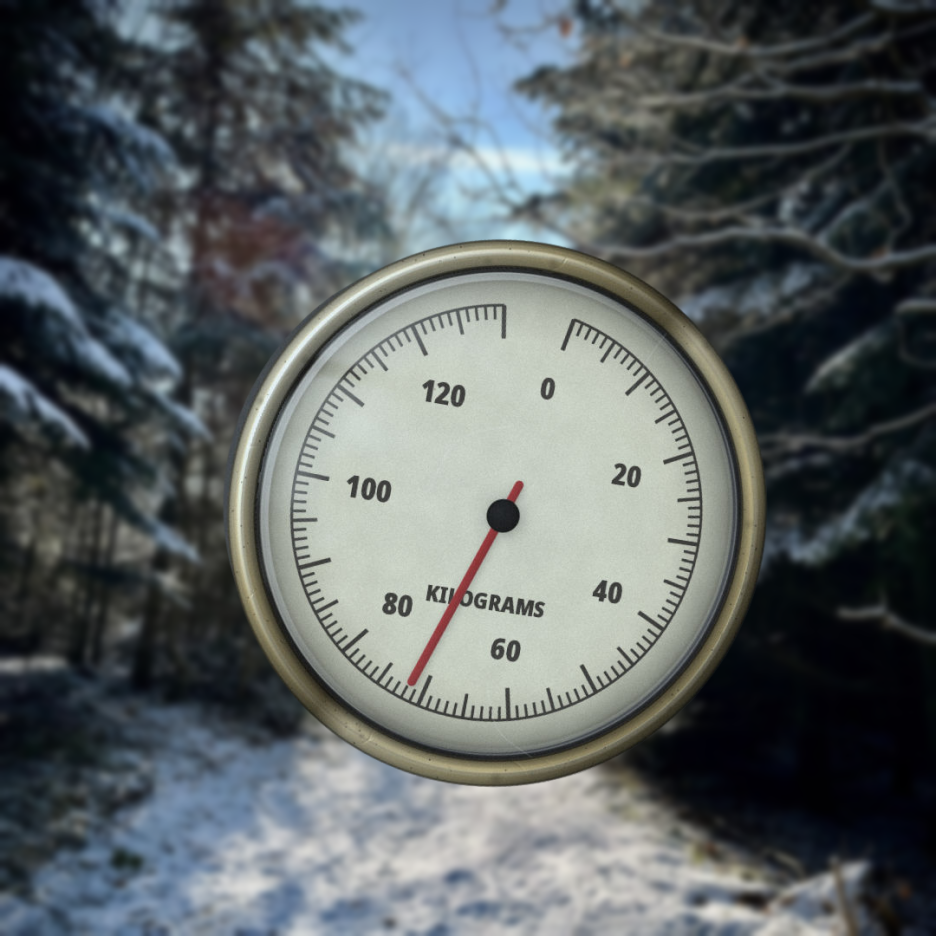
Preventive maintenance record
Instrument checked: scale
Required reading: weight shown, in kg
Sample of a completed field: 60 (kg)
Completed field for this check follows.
72 (kg)
